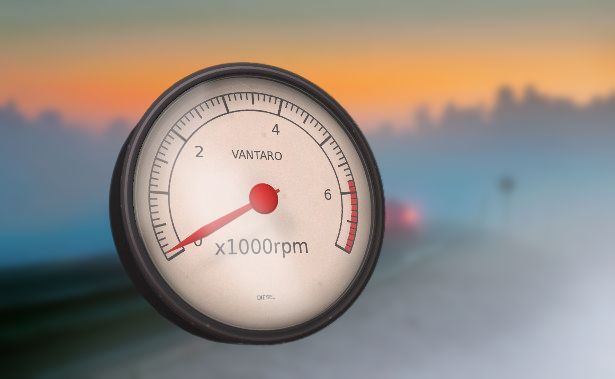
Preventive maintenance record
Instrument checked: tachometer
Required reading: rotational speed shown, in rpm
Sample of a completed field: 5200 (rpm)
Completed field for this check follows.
100 (rpm)
